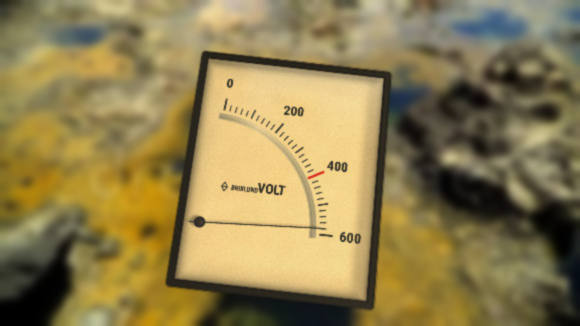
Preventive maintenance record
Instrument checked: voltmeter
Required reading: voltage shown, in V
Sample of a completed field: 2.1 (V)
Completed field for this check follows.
580 (V)
